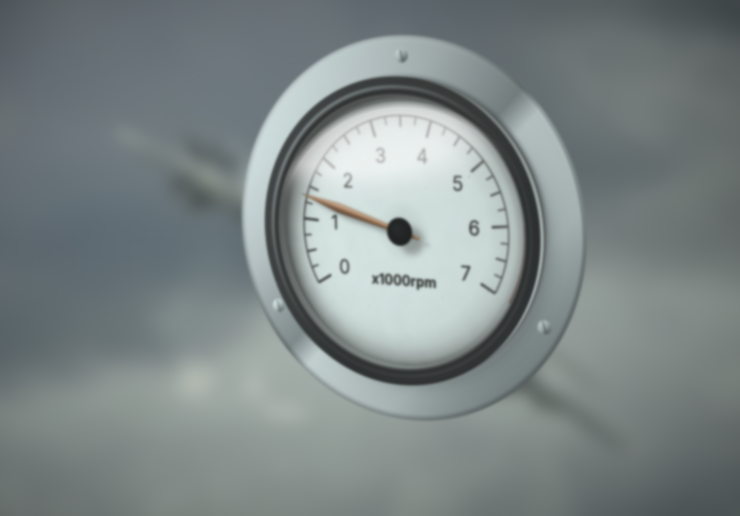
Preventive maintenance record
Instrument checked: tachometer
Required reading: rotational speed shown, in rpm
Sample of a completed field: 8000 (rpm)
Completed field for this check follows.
1375 (rpm)
